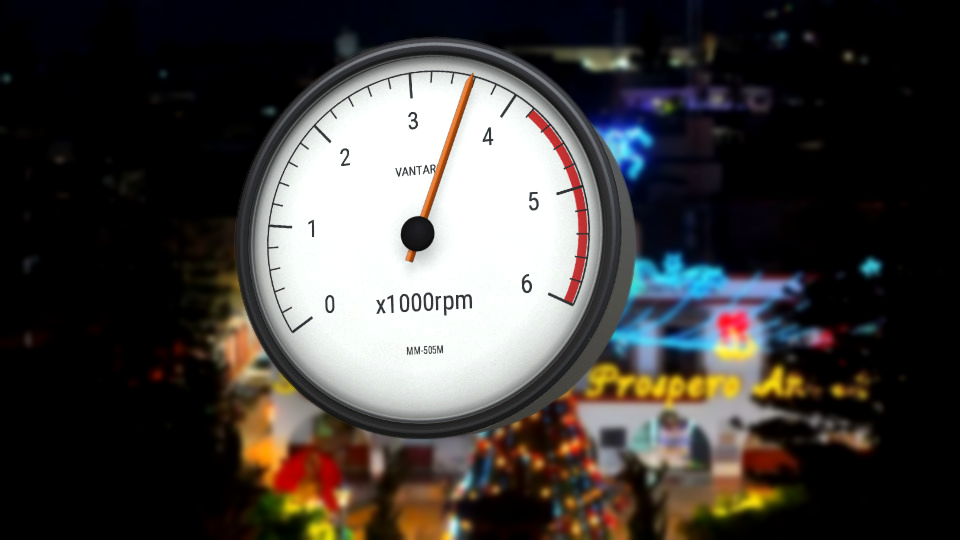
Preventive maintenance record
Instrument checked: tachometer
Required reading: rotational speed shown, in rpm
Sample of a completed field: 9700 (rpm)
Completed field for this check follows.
3600 (rpm)
